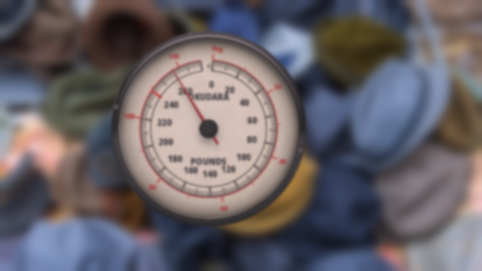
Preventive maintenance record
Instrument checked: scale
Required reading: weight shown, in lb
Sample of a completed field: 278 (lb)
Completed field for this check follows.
260 (lb)
